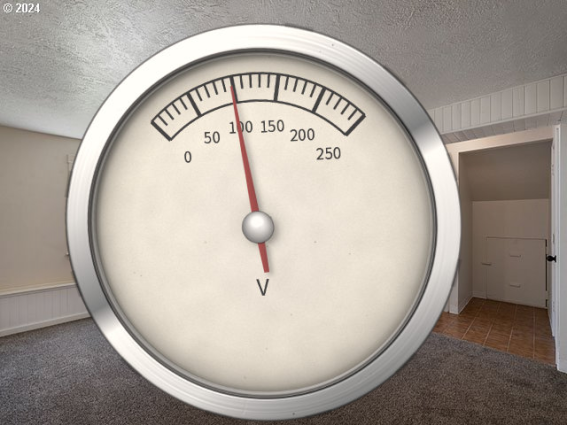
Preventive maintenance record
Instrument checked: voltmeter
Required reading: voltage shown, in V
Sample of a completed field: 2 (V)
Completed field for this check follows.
100 (V)
